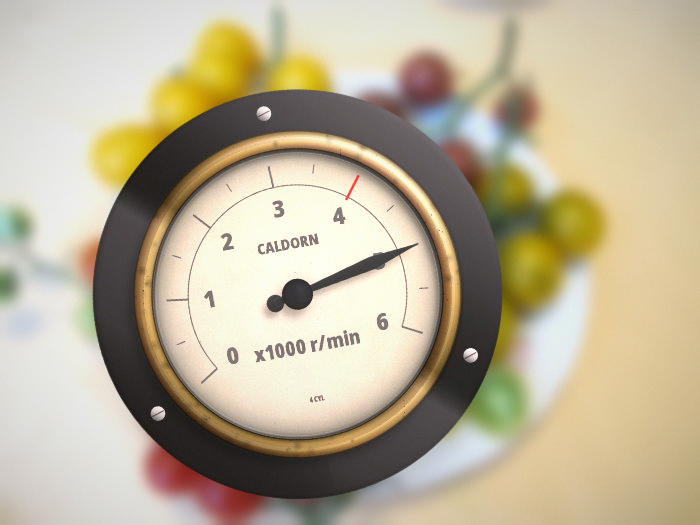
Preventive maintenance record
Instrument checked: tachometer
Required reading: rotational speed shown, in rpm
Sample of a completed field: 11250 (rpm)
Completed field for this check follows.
5000 (rpm)
